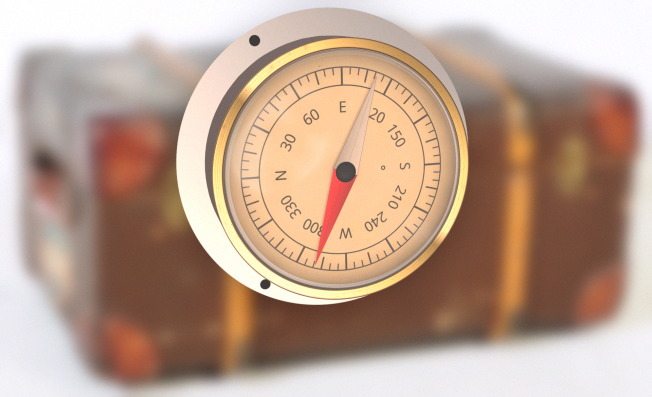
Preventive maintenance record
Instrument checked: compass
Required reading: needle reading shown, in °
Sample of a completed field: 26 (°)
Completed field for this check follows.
290 (°)
